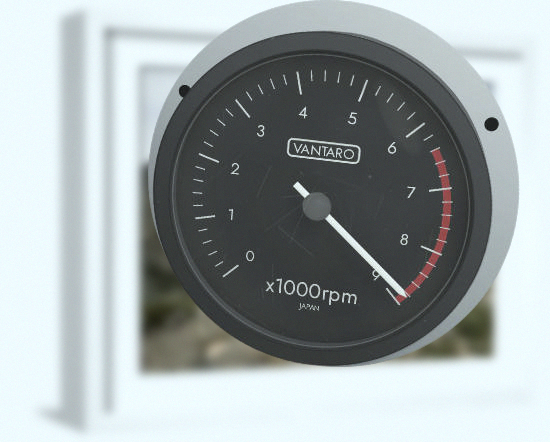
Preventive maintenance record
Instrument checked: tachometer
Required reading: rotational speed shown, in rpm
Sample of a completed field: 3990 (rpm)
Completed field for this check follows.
8800 (rpm)
